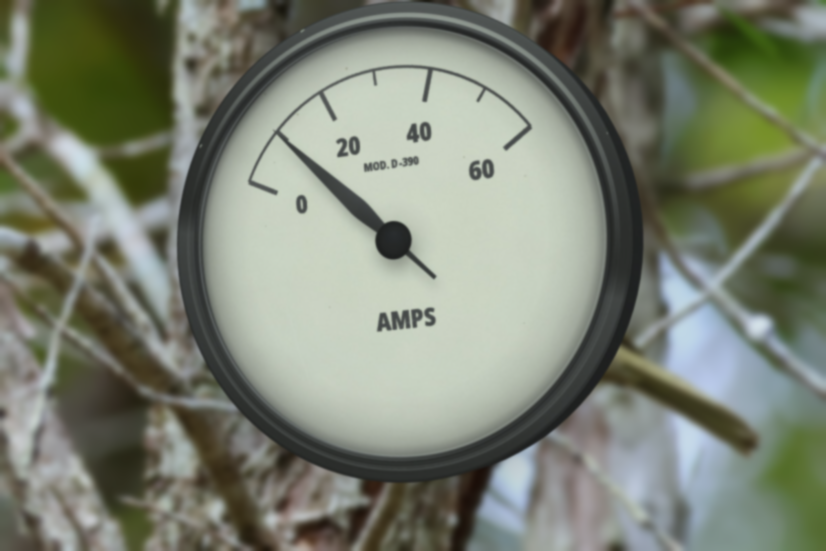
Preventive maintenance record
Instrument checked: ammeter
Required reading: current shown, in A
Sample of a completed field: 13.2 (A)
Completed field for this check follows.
10 (A)
